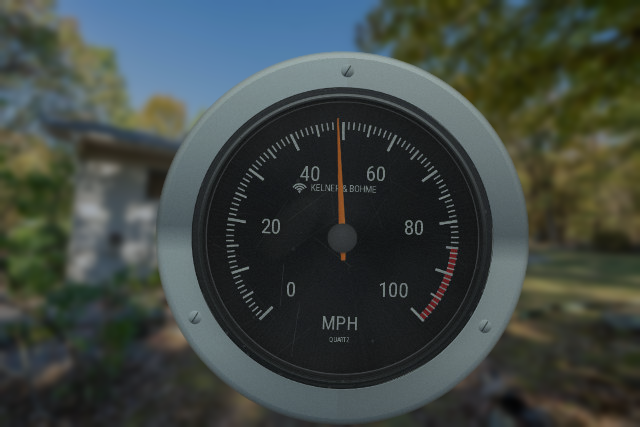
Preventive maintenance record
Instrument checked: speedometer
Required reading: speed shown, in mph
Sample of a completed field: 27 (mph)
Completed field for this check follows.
49 (mph)
